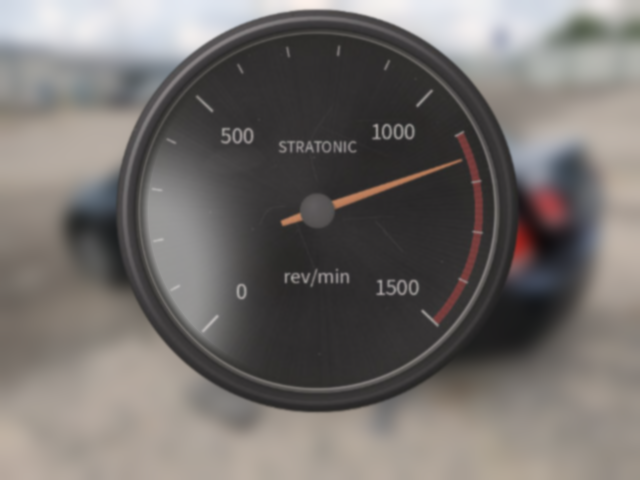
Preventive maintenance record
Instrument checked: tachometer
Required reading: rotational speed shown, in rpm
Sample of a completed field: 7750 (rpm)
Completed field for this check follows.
1150 (rpm)
